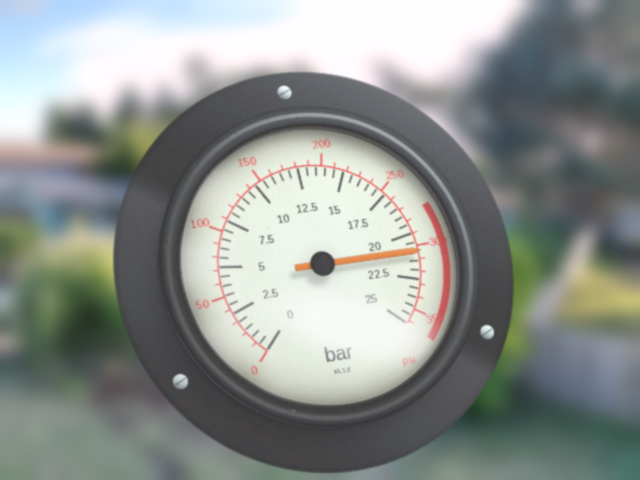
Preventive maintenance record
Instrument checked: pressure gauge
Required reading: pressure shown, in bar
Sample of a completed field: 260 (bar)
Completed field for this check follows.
21 (bar)
